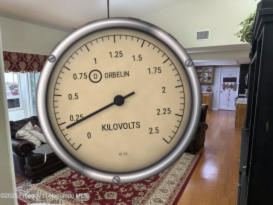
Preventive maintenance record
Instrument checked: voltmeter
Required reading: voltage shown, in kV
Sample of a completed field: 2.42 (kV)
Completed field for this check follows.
0.2 (kV)
